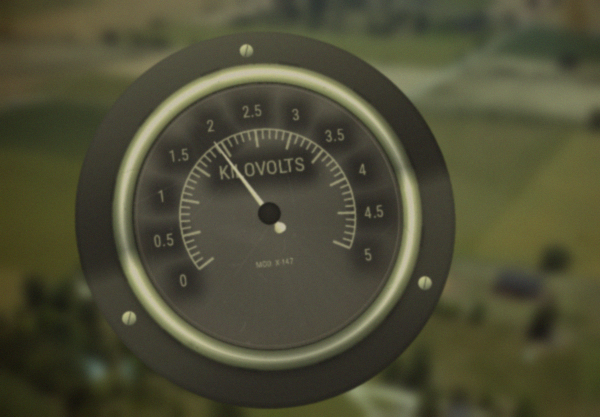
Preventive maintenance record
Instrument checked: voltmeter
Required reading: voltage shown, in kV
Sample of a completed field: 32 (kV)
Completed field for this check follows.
1.9 (kV)
